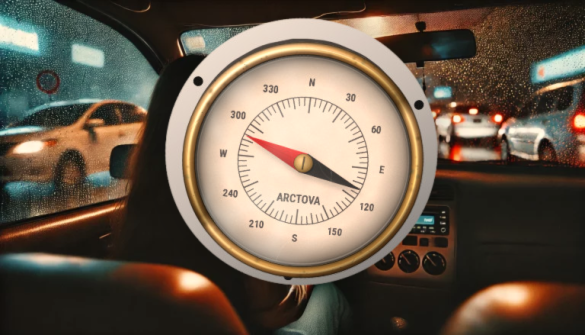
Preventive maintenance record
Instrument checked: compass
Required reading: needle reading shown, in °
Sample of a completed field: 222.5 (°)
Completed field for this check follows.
290 (°)
